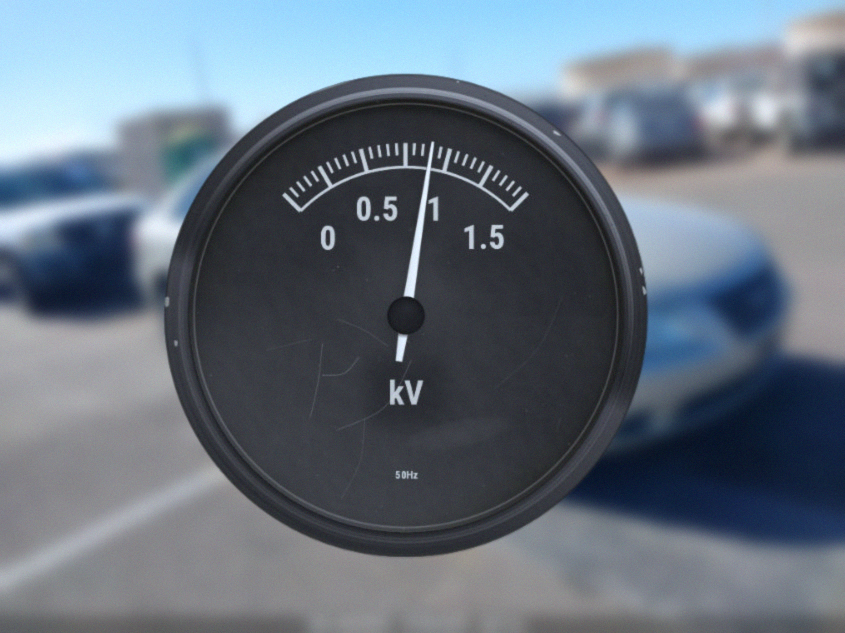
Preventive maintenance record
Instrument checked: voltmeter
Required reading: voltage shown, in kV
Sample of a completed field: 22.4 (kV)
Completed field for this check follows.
0.9 (kV)
